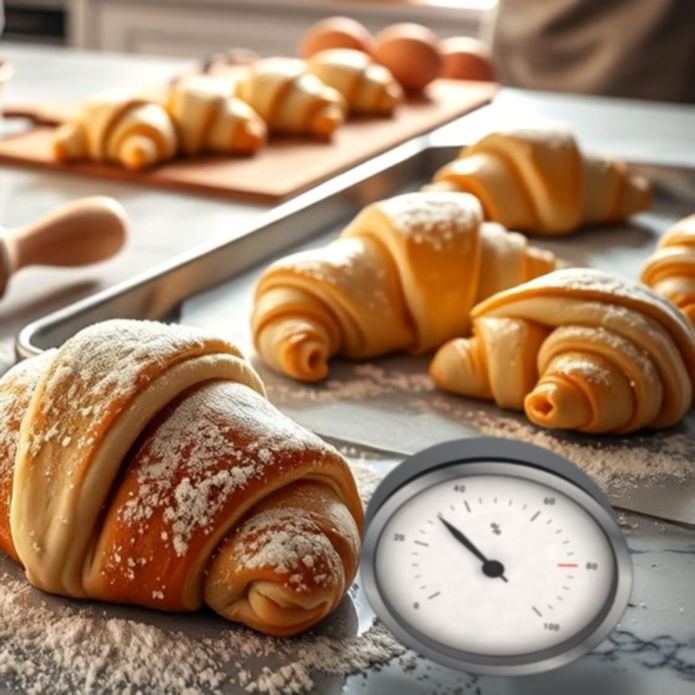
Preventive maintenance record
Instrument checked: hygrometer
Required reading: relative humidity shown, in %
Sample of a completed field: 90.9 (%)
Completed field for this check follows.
32 (%)
